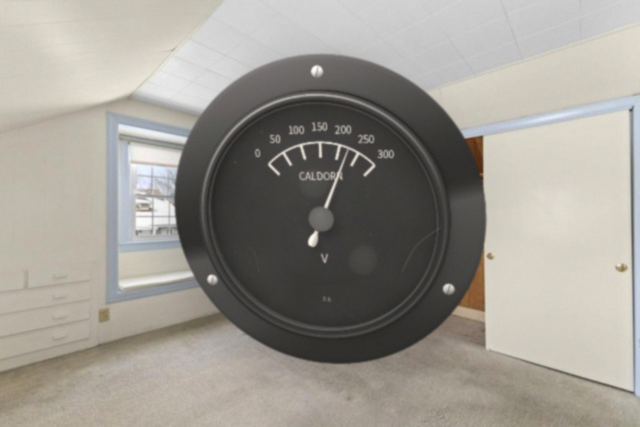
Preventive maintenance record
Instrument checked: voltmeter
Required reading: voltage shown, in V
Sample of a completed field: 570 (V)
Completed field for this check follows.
225 (V)
